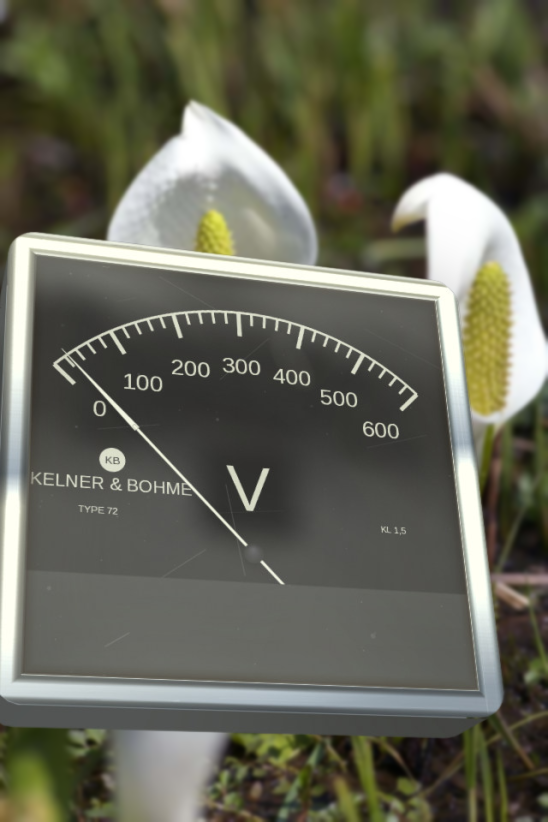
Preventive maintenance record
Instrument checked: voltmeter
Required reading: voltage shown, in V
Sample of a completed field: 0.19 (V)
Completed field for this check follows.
20 (V)
